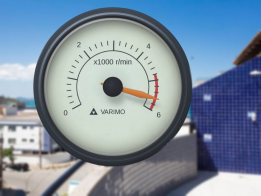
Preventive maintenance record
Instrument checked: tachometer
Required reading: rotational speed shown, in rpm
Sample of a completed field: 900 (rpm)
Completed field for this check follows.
5600 (rpm)
